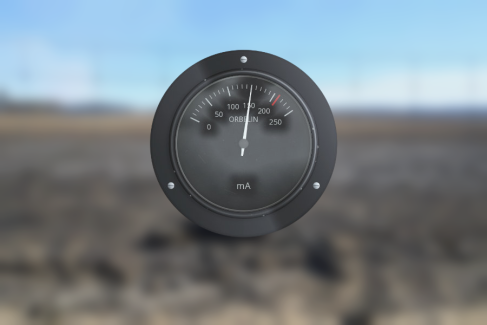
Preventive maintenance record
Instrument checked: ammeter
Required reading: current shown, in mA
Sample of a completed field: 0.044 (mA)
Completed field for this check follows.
150 (mA)
